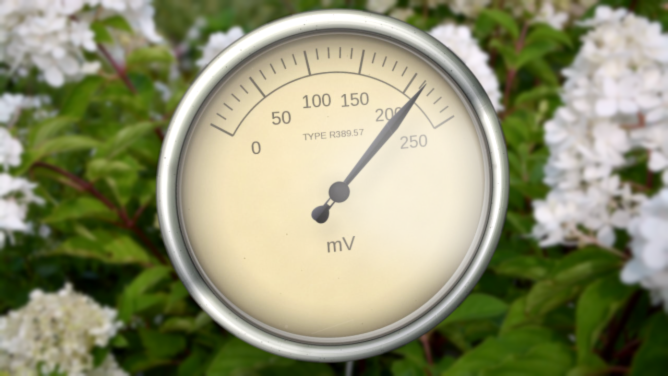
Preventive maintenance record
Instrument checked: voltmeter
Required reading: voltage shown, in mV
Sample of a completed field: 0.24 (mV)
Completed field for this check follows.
210 (mV)
